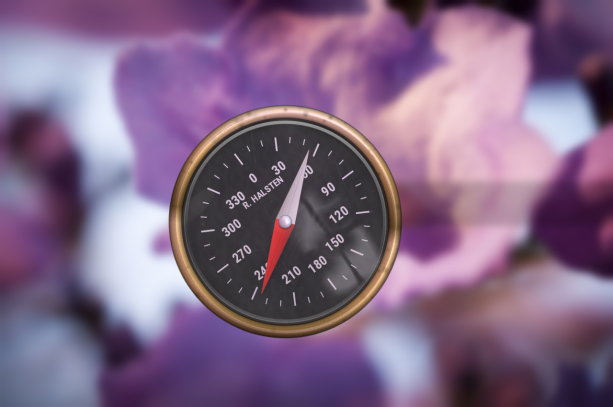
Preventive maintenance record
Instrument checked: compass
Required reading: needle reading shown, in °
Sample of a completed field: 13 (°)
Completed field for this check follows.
235 (°)
